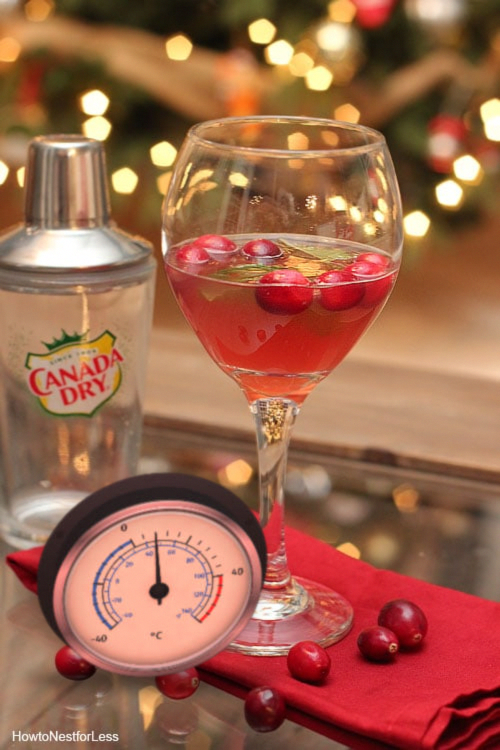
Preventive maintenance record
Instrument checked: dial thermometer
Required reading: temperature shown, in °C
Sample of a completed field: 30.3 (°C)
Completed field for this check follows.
8 (°C)
